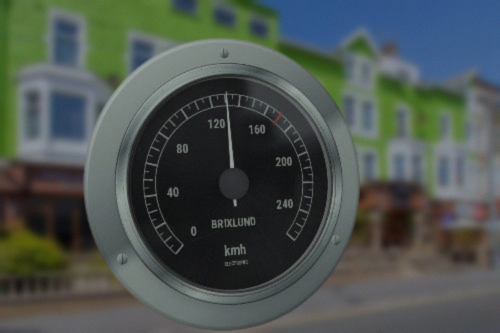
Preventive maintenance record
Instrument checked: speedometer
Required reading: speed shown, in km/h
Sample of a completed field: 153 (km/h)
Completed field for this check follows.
130 (km/h)
